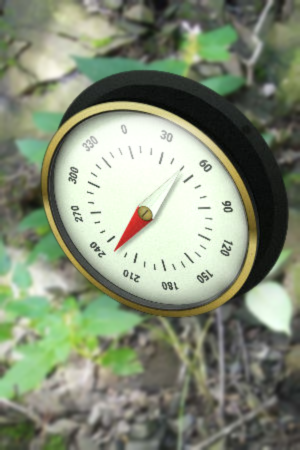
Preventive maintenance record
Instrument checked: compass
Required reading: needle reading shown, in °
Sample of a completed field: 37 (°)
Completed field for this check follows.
230 (°)
